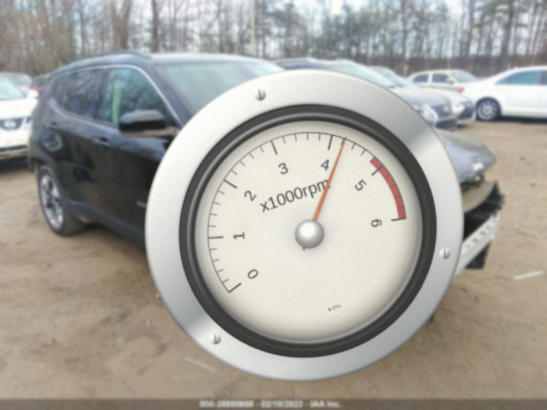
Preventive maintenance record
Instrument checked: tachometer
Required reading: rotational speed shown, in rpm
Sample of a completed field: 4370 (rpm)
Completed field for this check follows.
4200 (rpm)
